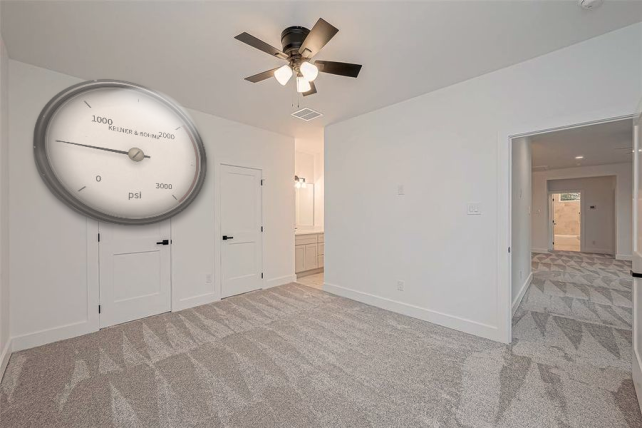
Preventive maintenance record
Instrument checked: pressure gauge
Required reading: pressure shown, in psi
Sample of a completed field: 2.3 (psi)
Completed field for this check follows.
500 (psi)
